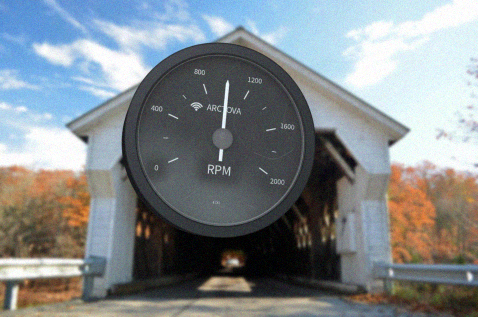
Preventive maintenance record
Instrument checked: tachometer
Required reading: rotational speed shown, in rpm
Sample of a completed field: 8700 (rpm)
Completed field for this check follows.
1000 (rpm)
